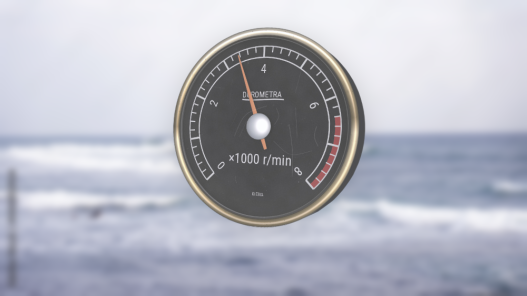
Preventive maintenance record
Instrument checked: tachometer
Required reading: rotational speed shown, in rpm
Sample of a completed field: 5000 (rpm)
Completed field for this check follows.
3400 (rpm)
